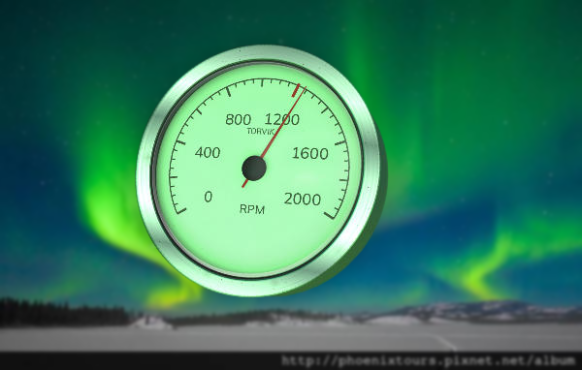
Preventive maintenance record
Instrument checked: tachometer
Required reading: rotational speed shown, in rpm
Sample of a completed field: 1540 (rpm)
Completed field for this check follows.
1250 (rpm)
